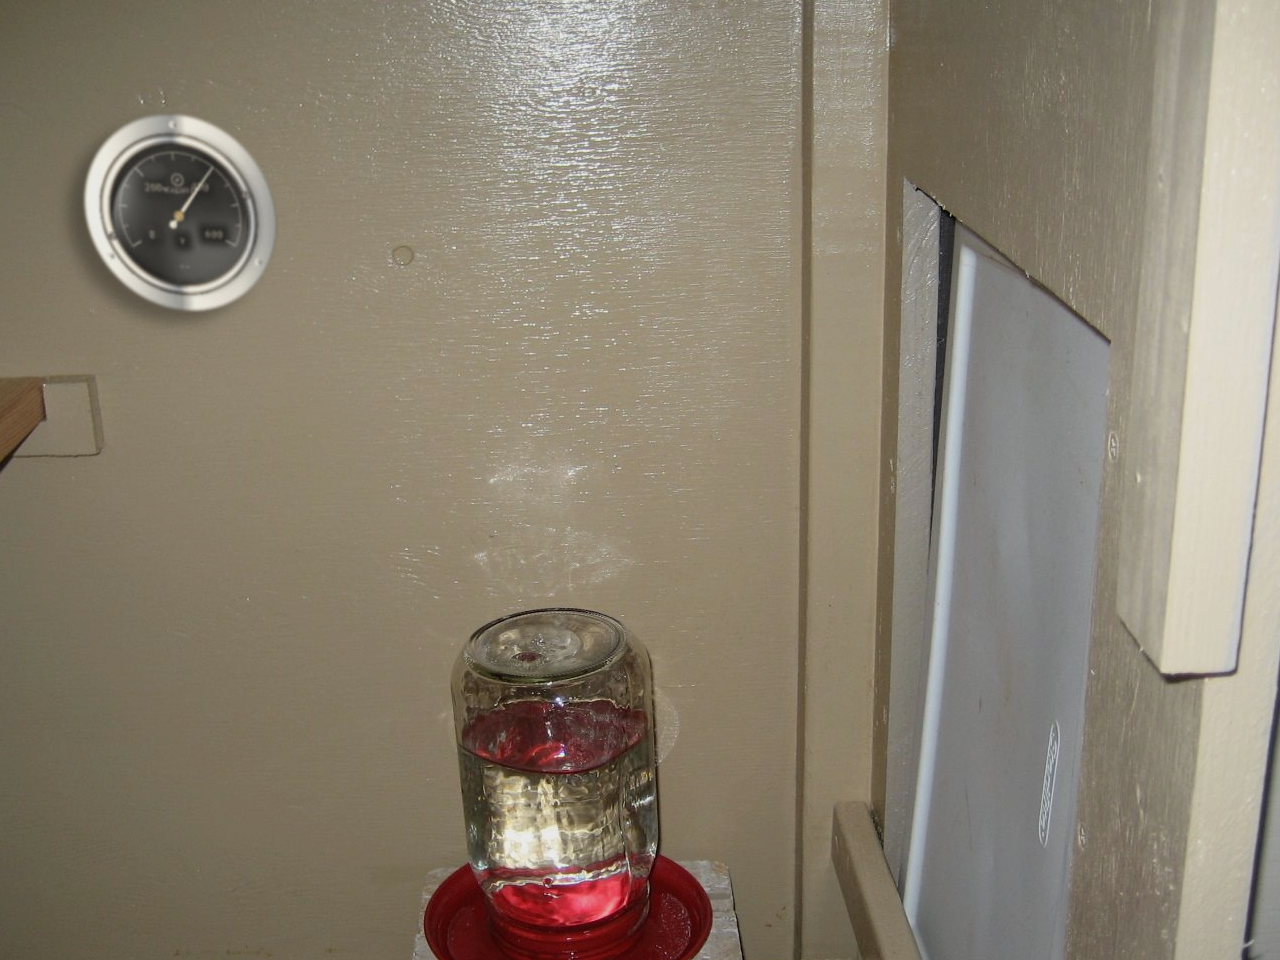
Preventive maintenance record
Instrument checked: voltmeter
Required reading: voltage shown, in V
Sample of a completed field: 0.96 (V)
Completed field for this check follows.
400 (V)
